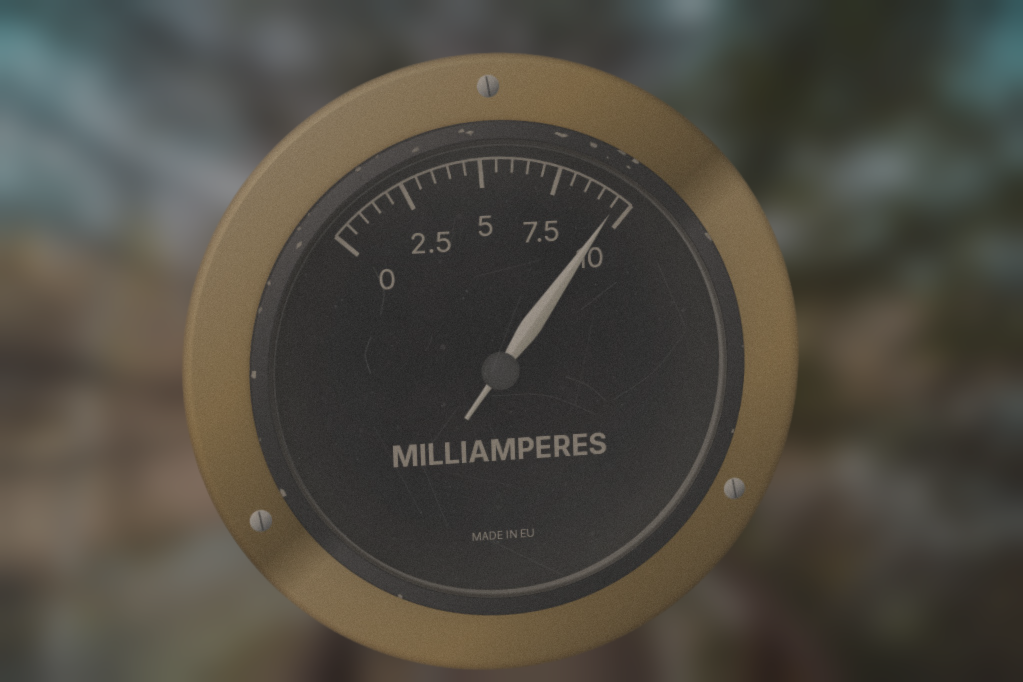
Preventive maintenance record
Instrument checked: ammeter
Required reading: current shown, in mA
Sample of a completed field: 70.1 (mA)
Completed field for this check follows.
9.5 (mA)
